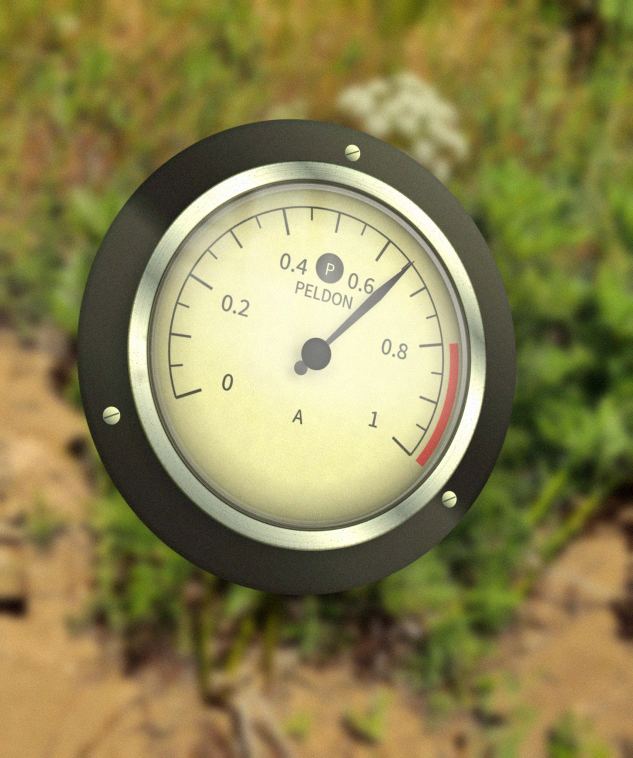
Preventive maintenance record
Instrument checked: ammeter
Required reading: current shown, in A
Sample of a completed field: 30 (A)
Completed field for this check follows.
0.65 (A)
